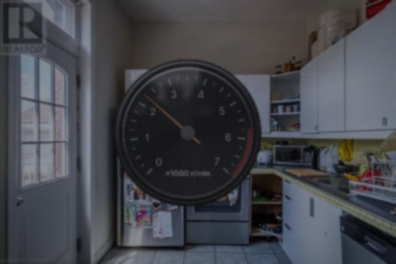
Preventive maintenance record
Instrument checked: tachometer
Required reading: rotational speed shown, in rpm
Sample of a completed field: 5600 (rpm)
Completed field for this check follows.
2250 (rpm)
